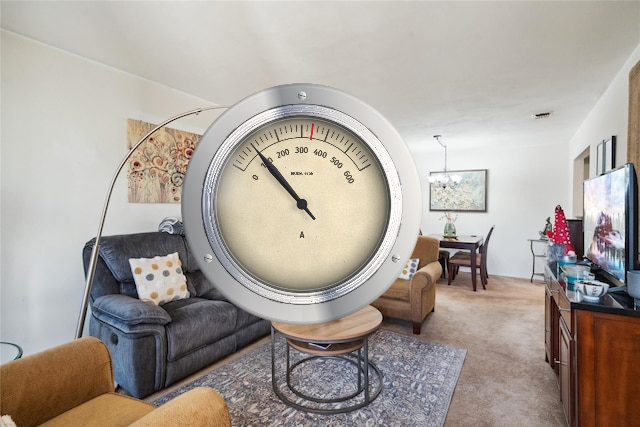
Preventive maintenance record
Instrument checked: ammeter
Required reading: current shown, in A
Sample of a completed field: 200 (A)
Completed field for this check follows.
100 (A)
